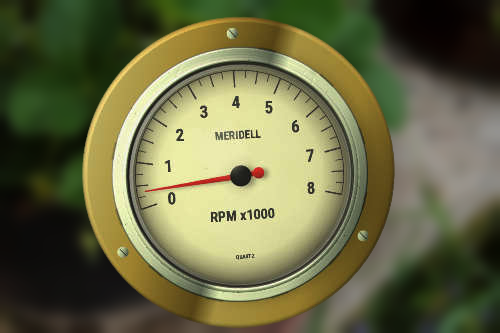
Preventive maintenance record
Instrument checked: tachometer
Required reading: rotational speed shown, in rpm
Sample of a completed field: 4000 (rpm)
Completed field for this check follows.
375 (rpm)
